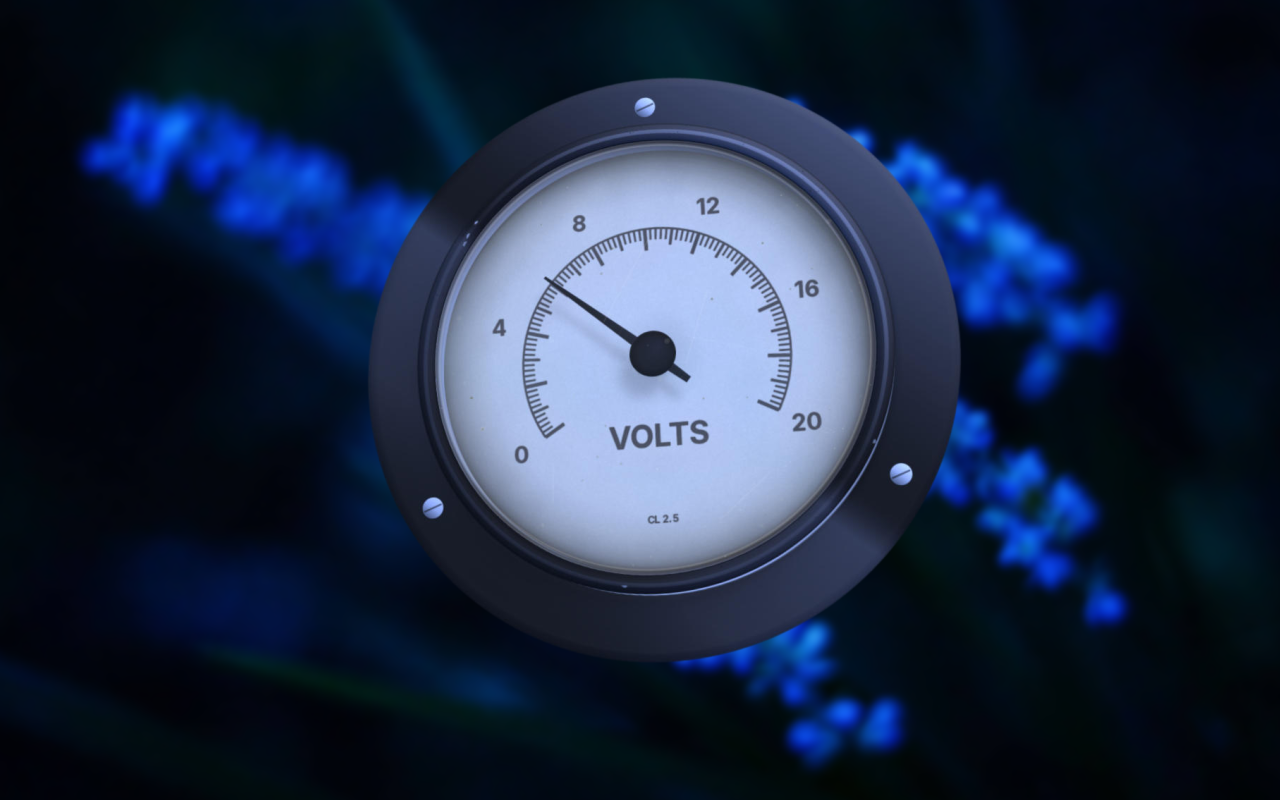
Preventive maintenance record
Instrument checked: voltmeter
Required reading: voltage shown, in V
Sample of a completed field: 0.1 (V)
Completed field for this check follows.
6 (V)
